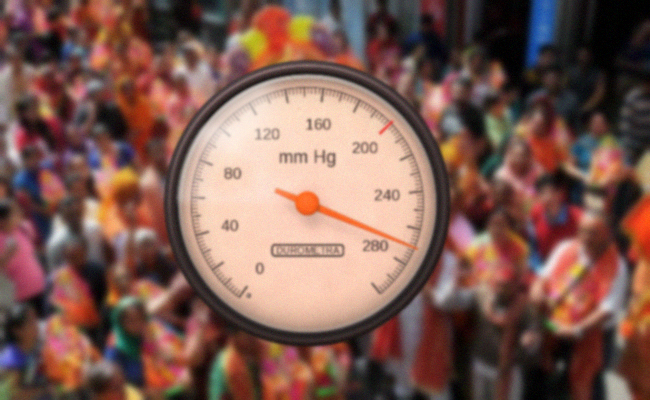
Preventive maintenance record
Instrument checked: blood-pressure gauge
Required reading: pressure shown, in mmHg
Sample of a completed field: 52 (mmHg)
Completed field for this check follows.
270 (mmHg)
